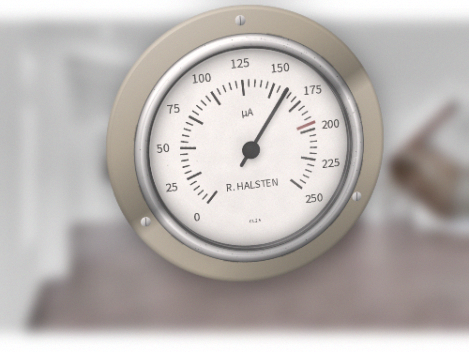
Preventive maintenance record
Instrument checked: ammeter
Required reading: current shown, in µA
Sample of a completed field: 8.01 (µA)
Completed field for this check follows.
160 (µA)
